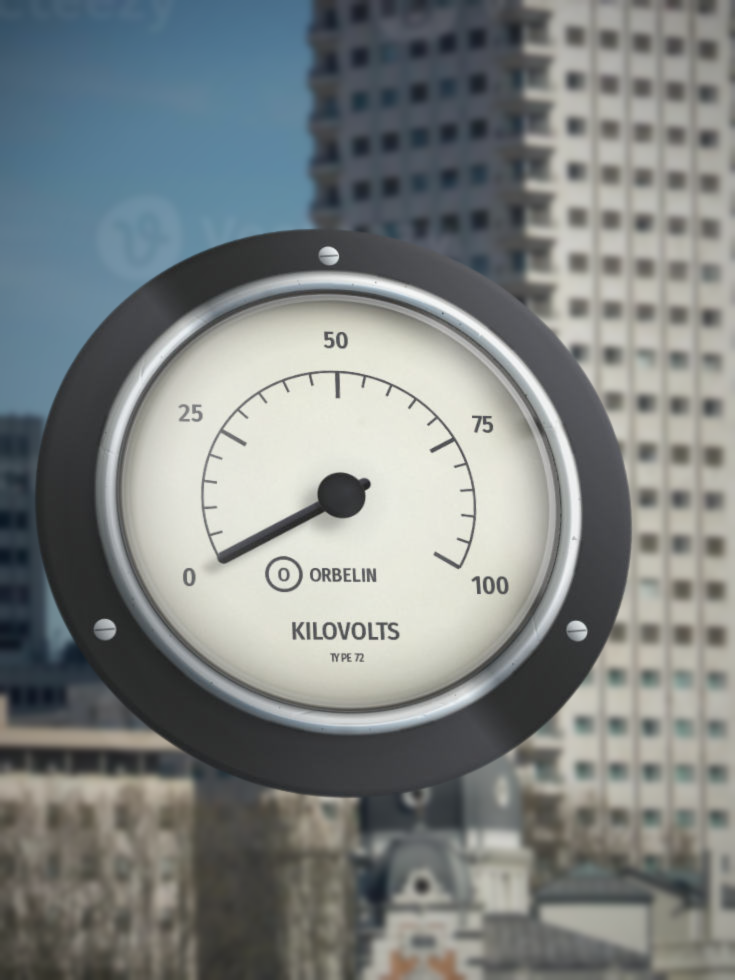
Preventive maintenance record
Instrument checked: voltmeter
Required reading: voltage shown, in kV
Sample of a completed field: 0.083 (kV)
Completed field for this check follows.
0 (kV)
